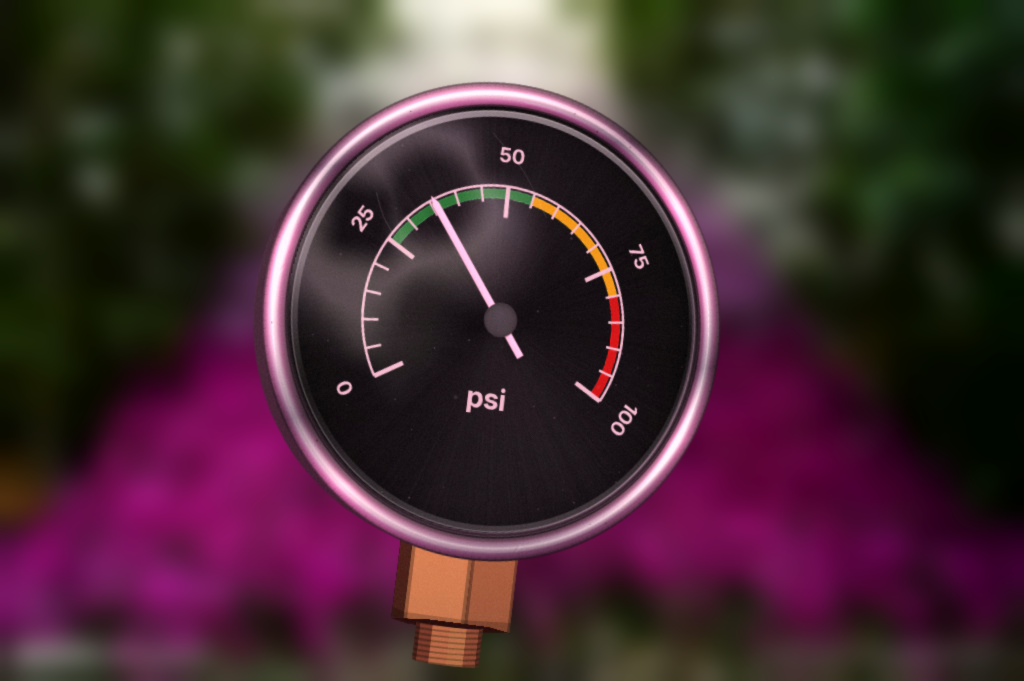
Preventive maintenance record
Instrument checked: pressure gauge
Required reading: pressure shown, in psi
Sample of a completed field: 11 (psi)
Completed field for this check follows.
35 (psi)
